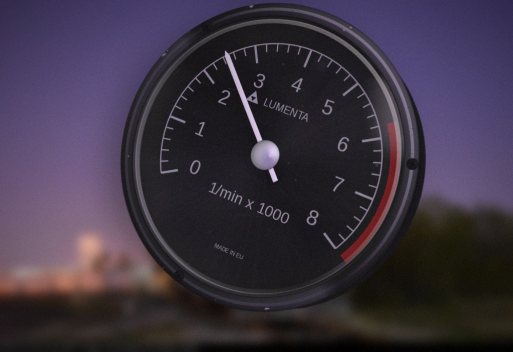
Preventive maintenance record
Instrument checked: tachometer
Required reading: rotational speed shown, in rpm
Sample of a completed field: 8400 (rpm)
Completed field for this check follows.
2500 (rpm)
